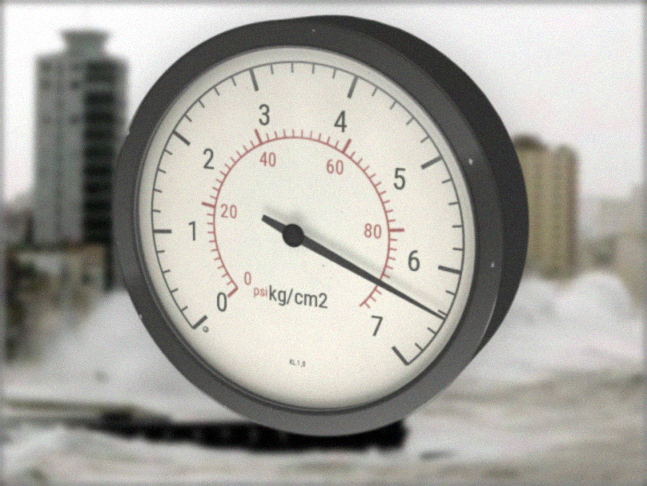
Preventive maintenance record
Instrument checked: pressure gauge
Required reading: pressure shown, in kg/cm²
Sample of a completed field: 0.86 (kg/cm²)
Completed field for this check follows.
6.4 (kg/cm²)
